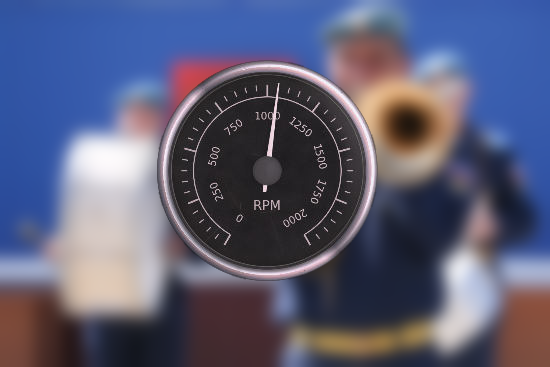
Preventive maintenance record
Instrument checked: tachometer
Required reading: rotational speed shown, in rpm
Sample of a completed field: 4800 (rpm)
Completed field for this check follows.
1050 (rpm)
